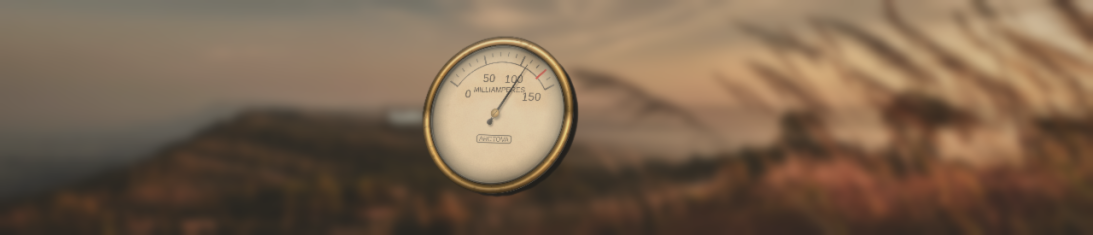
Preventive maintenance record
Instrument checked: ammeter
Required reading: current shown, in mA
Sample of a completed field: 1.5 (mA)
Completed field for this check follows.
110 (mA)
